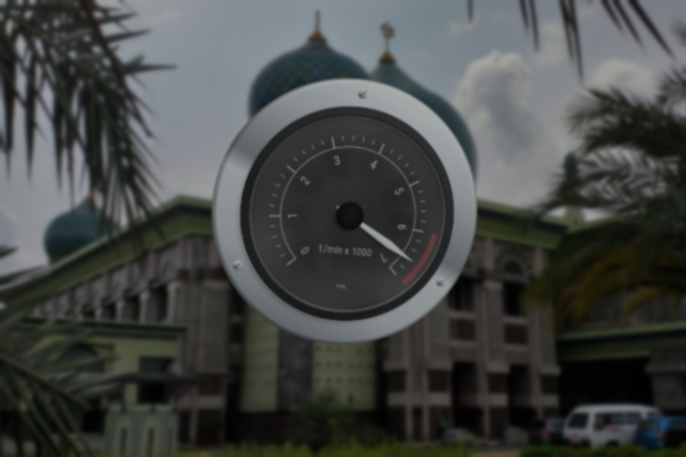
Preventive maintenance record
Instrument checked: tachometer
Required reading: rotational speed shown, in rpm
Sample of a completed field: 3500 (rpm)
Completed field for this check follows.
6600 (rpm)
